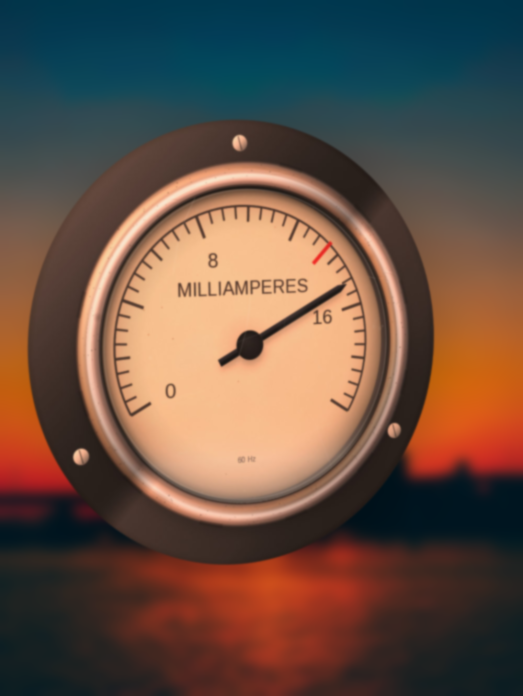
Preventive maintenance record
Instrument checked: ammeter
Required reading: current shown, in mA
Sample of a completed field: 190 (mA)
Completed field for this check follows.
15 (mA)
